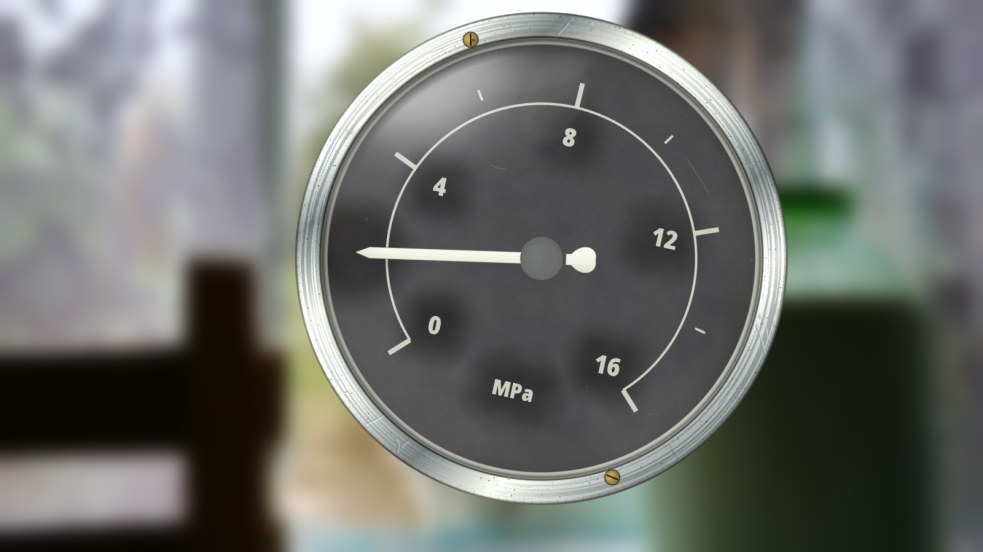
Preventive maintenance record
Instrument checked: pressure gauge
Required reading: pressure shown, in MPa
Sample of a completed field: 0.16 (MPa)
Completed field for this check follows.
2 (MPa)
